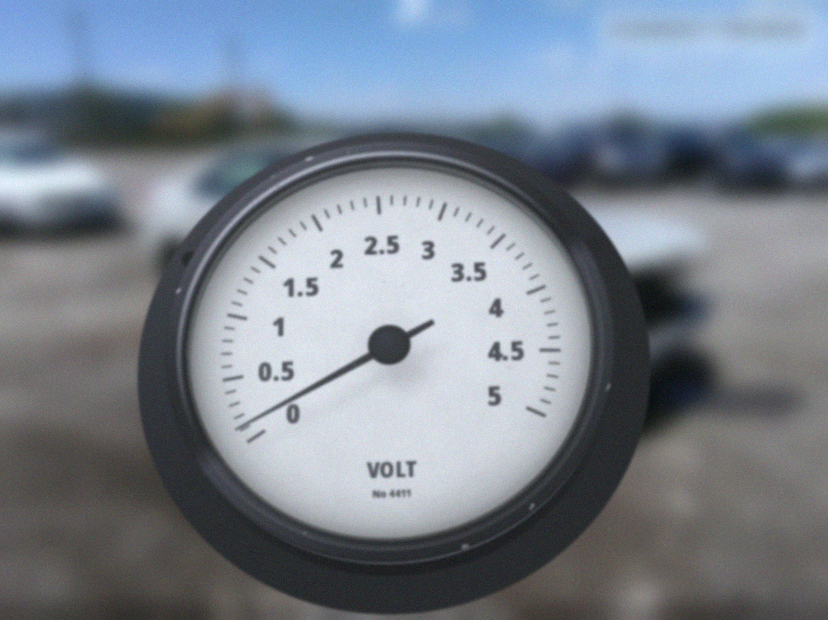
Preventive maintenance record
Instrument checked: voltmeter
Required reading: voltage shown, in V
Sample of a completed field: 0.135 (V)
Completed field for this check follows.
0.1 (V)
